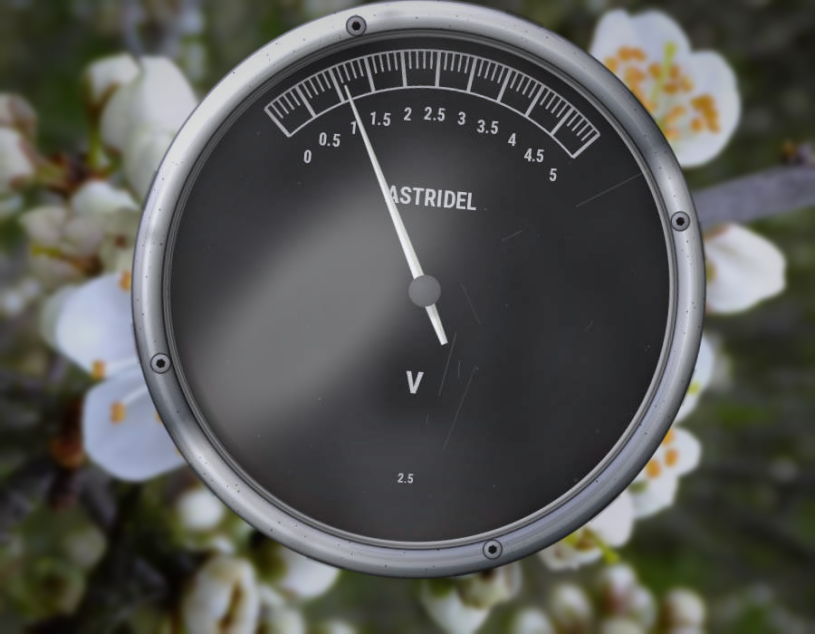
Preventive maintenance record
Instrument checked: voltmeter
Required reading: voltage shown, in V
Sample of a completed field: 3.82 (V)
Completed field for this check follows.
1.1 (V)
